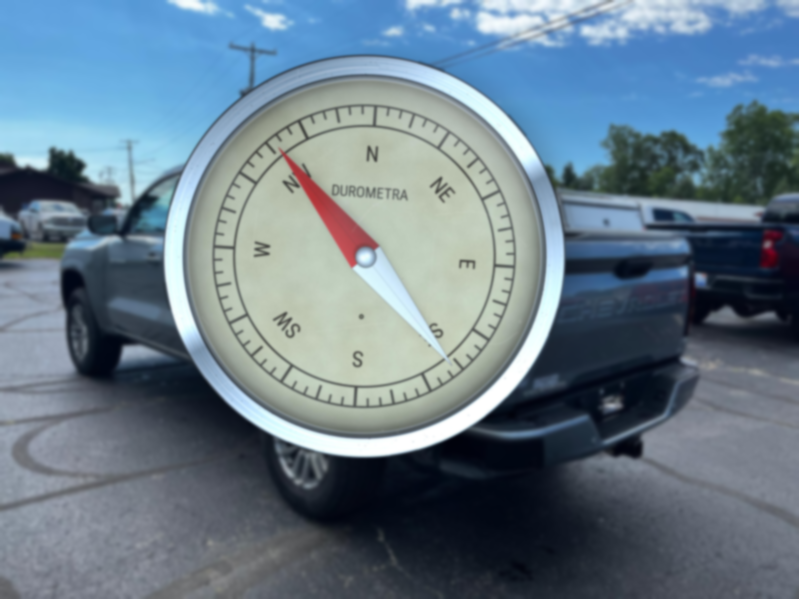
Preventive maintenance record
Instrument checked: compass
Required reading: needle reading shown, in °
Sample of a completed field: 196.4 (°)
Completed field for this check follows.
317.5 (°)
